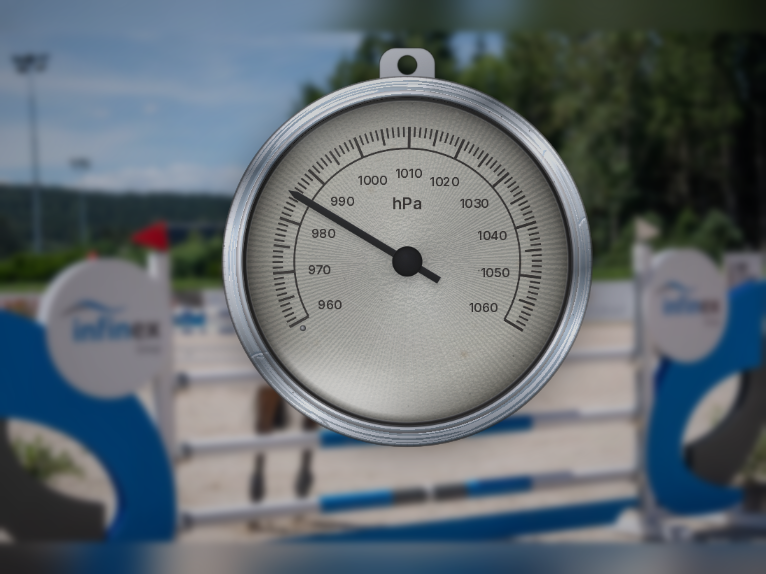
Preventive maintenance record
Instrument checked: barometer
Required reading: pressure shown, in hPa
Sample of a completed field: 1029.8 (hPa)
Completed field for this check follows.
985 (hPa)
